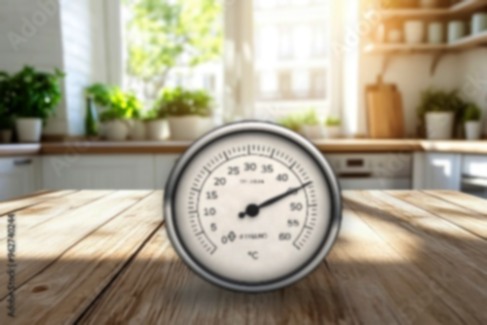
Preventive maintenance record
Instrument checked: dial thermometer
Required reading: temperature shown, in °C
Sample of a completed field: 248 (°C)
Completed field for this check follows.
45 (°C)
